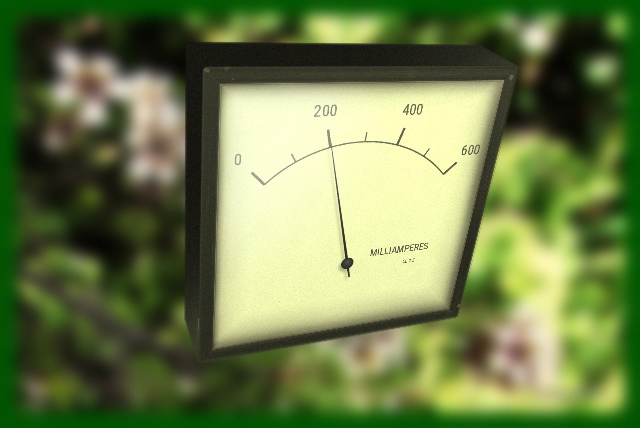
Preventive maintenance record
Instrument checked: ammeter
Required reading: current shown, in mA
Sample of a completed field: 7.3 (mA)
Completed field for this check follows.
200 (mA)
